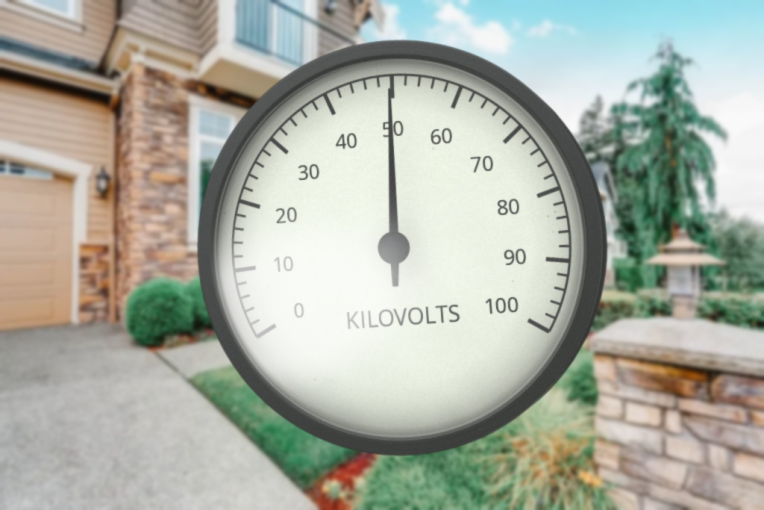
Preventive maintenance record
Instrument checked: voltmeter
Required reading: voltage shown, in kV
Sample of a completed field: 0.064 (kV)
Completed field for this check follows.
50 (kV)
